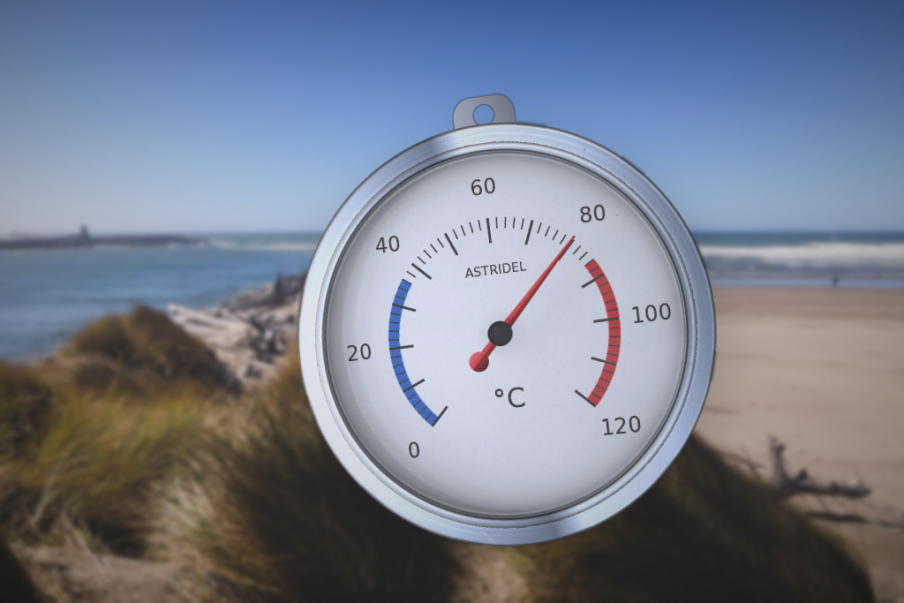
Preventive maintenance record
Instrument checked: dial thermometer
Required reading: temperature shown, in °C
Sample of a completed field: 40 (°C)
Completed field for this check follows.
80 (°C)
